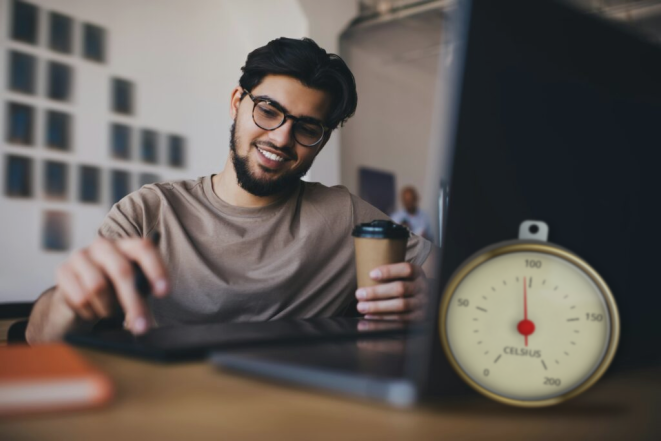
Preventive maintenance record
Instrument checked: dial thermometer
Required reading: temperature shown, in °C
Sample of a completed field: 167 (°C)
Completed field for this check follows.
95 (°C)
